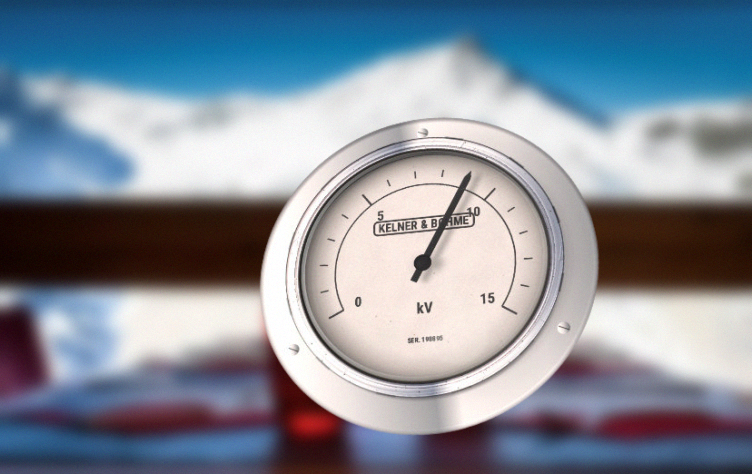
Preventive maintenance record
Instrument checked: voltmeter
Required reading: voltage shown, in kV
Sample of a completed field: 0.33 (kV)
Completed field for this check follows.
9 (kV)
